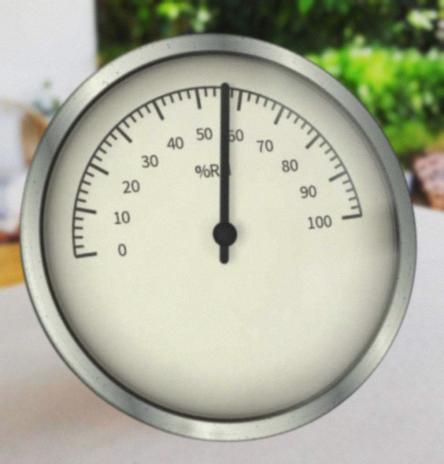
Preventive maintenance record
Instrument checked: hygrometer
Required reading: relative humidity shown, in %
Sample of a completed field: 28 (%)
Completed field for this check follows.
56 (%)
